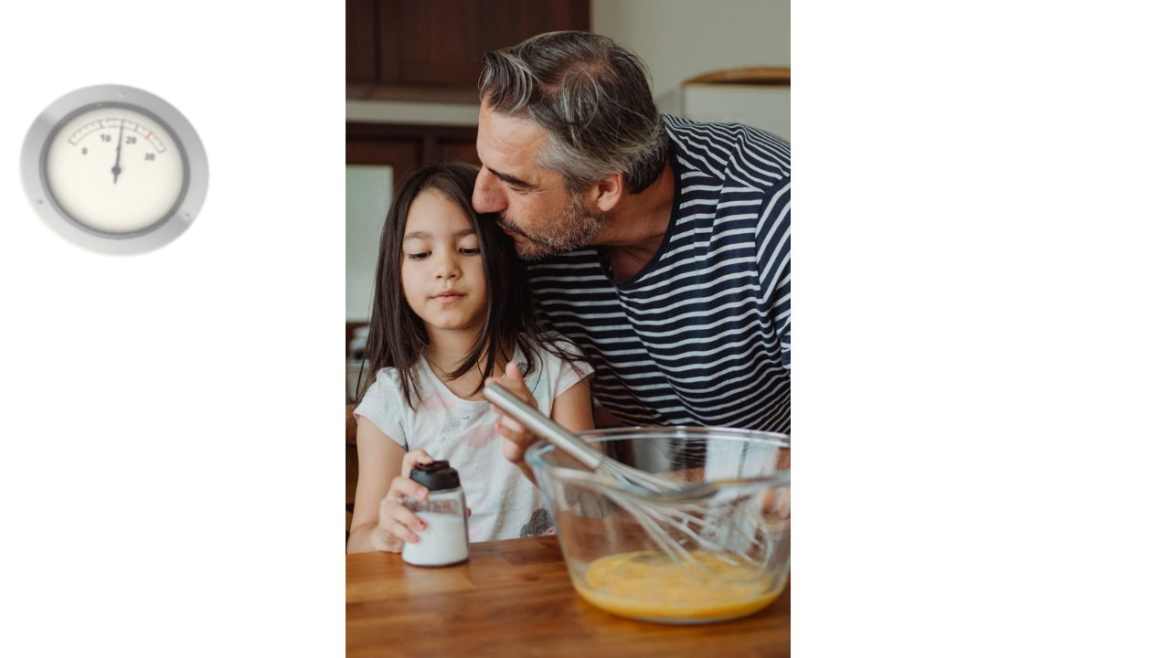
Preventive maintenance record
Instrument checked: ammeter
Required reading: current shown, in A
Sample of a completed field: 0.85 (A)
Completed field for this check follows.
16 (A)
